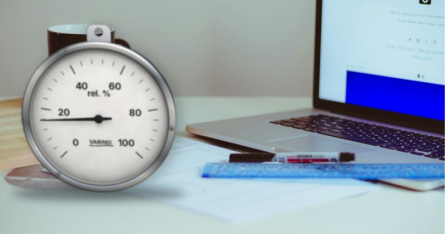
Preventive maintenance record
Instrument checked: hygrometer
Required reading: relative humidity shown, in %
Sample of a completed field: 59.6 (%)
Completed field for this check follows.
16 (%)
